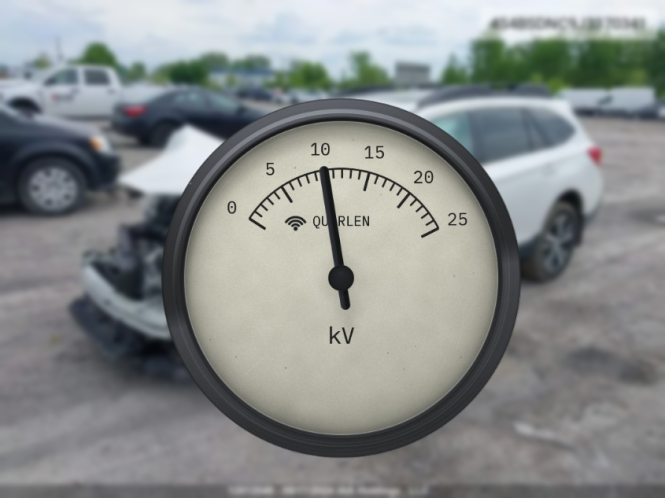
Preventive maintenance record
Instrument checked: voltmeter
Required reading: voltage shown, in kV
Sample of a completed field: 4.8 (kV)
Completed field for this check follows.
10 (kV)
